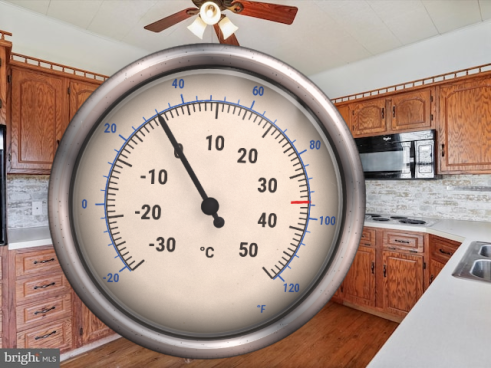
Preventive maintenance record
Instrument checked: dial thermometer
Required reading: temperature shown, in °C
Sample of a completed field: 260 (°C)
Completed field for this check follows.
0 (°C)
